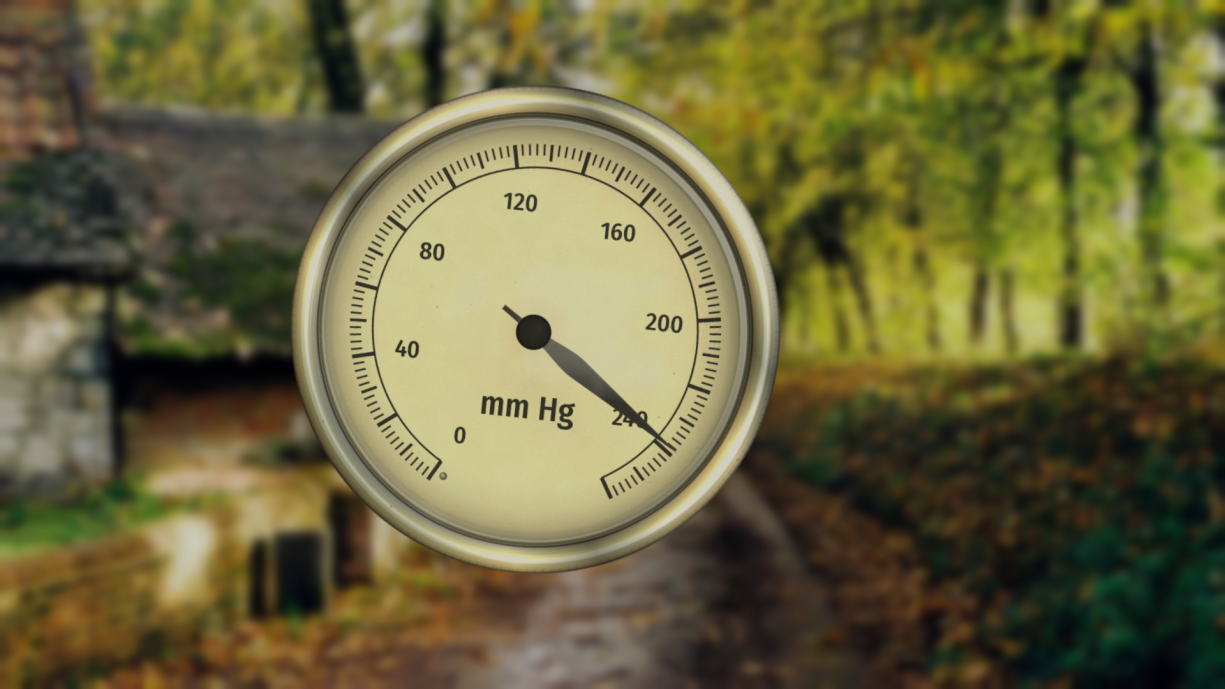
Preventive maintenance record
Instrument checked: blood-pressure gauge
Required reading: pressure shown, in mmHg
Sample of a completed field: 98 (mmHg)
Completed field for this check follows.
238 (mmHg)
